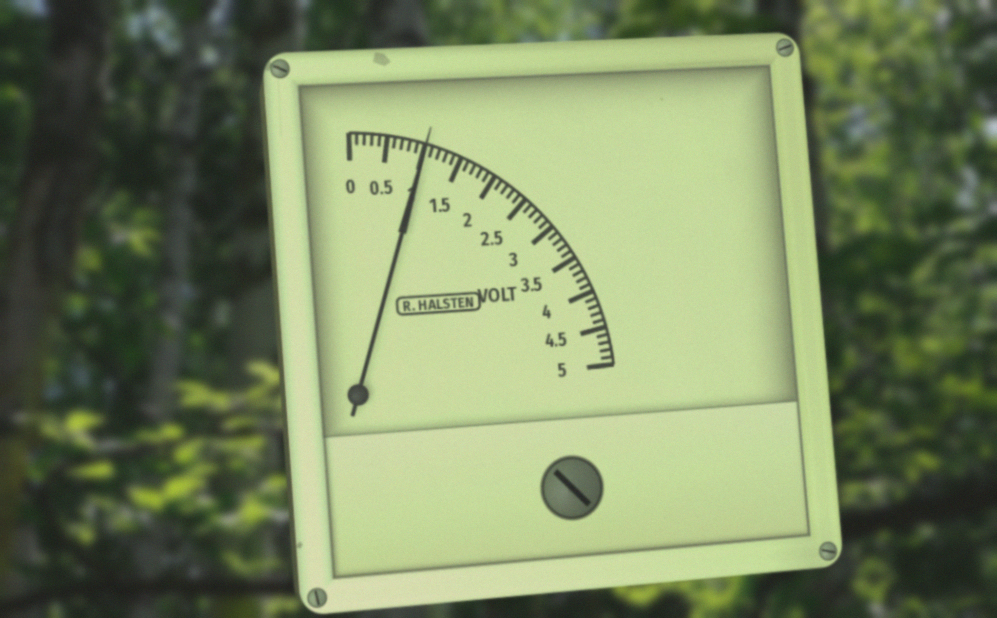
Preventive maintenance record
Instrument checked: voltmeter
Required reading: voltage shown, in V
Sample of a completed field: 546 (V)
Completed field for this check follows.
1 (V)
